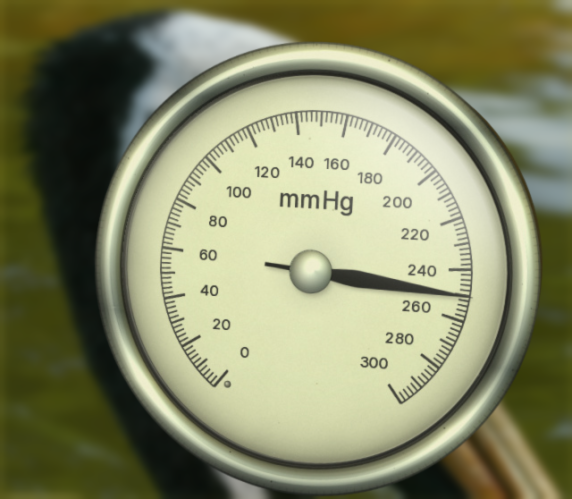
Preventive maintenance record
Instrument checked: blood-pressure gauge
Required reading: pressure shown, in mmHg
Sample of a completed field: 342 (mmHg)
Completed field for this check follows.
250 (mmHg)
